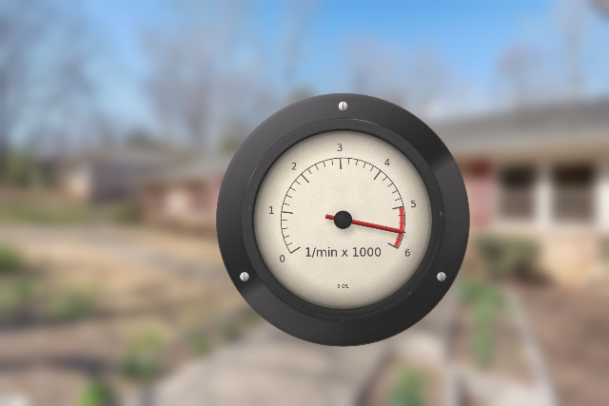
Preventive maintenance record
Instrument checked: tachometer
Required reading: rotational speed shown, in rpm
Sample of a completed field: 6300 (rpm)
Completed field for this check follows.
5600 (rpm)
